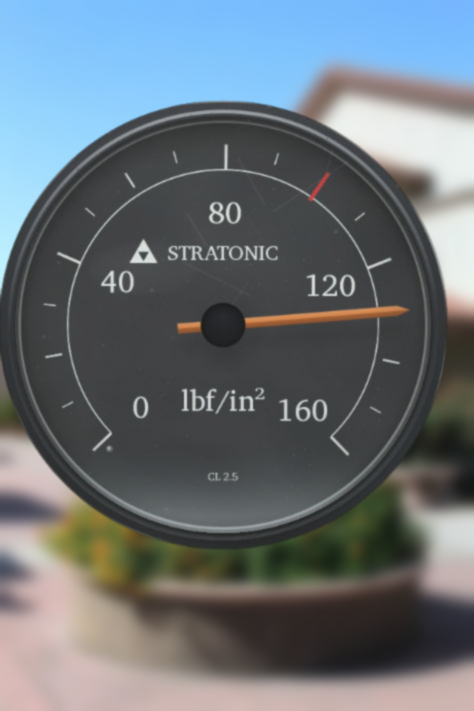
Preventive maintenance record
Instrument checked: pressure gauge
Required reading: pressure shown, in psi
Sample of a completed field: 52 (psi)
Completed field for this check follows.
130 (psi)
